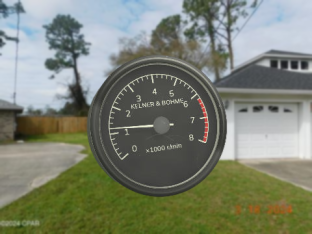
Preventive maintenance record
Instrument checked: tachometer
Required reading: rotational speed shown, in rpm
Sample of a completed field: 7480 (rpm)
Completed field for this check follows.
1200 (rpm)
